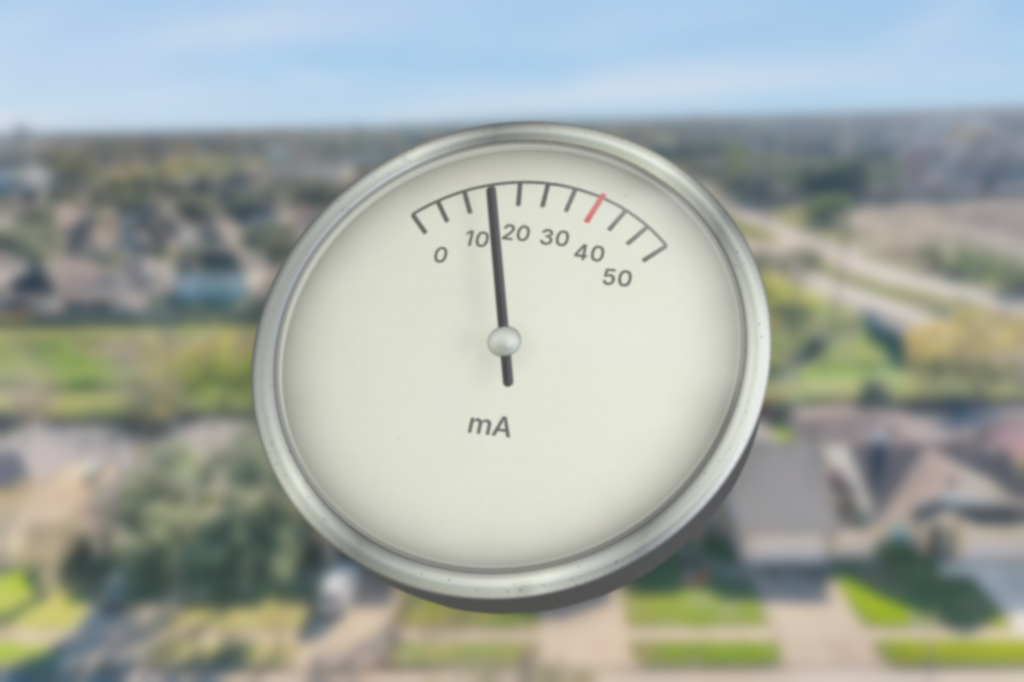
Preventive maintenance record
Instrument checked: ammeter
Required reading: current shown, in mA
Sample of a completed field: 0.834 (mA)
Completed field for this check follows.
15 (mA)
